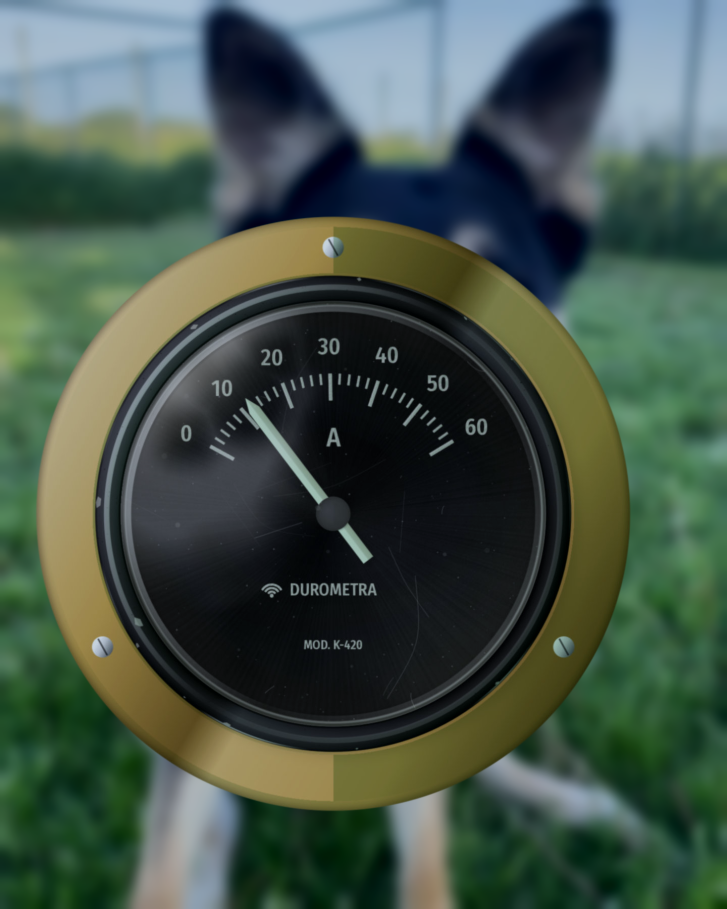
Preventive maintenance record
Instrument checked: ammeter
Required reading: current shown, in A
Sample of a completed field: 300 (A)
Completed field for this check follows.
12 (A)
